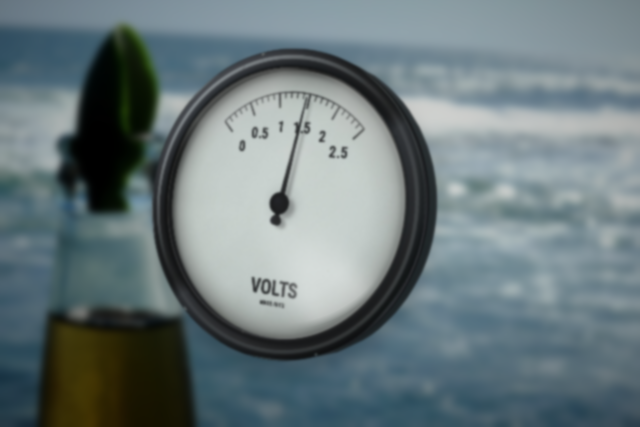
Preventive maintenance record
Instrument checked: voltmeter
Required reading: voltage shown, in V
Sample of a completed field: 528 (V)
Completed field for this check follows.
1.5 (V)
